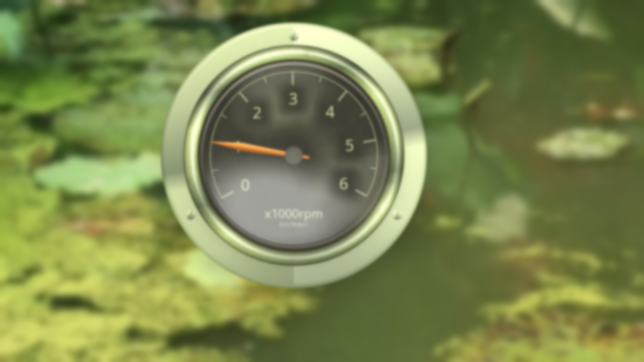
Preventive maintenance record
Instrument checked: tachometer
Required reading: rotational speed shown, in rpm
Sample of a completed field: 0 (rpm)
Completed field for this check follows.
1000 (rpm)
